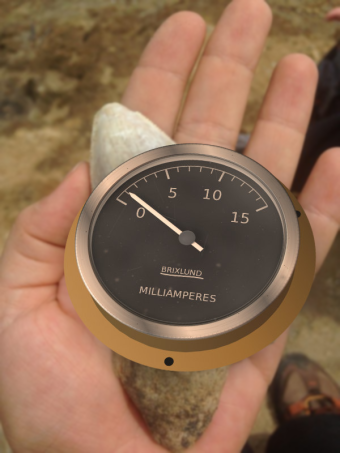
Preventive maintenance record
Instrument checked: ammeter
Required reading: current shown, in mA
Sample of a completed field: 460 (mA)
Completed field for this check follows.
1 (mA)
